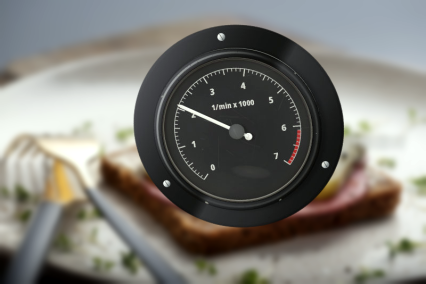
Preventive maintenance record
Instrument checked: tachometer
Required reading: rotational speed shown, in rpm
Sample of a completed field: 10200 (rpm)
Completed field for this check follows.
2100 (rpm)
